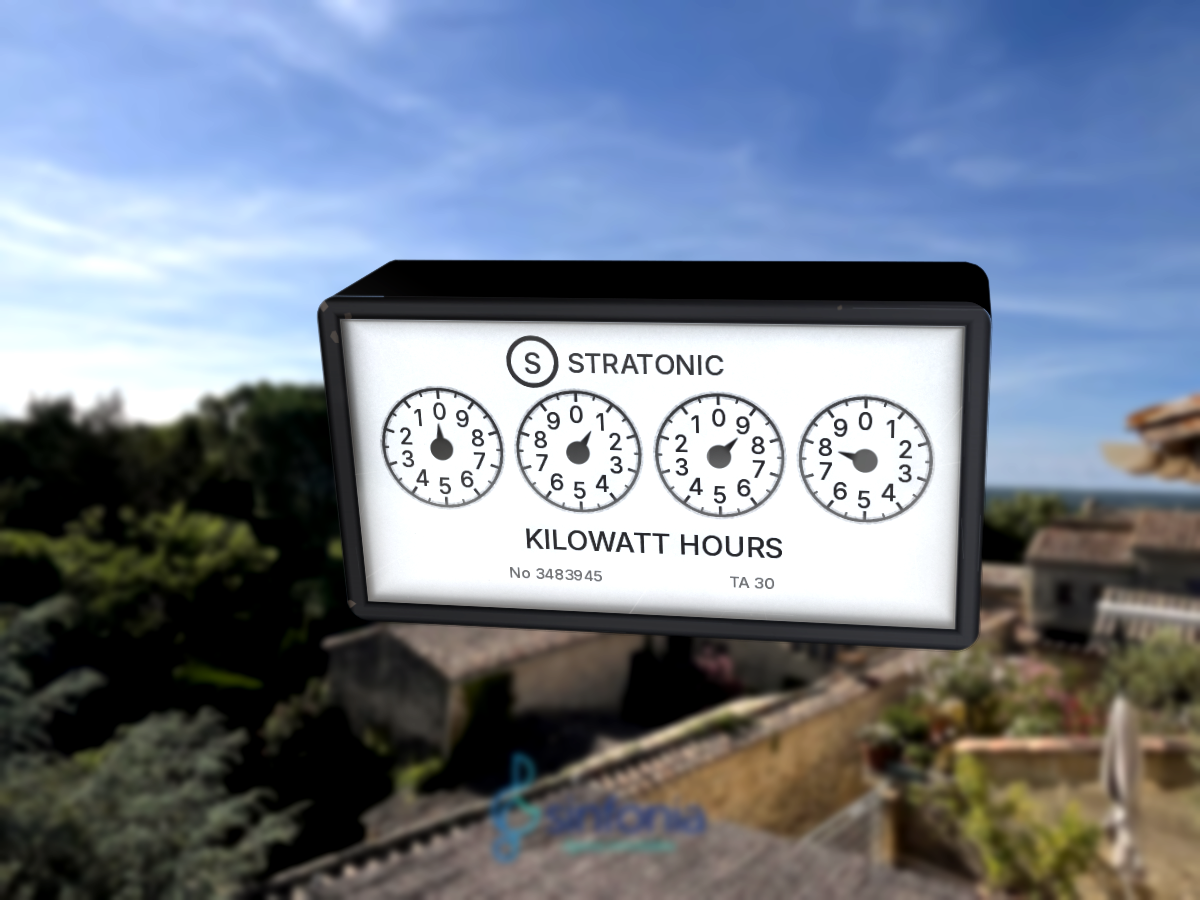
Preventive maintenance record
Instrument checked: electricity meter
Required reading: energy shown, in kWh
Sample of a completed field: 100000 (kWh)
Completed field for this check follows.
88 (kWh)
